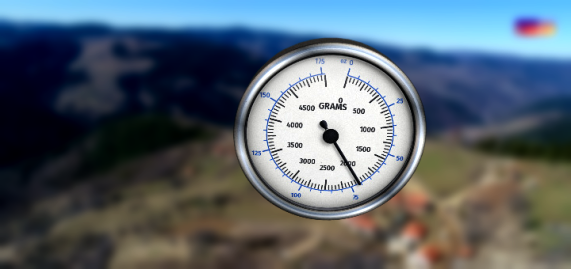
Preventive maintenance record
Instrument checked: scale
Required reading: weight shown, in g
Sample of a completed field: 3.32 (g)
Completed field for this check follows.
2000 (g)
